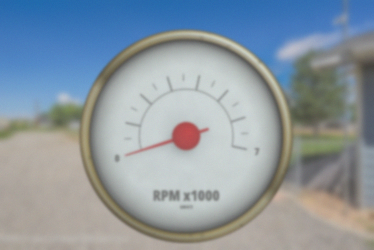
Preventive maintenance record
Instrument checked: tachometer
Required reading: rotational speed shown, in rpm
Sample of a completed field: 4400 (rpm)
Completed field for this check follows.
0 (rpm)
